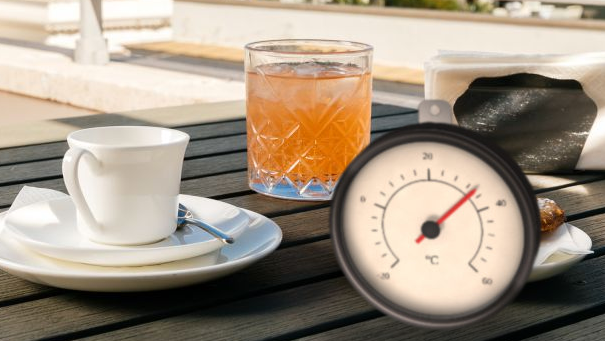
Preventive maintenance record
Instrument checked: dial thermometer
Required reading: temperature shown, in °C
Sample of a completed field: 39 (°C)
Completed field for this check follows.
34 (°C)
